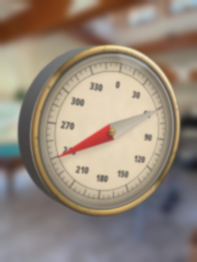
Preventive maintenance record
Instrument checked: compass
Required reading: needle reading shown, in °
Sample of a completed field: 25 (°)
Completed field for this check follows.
240 (°)
